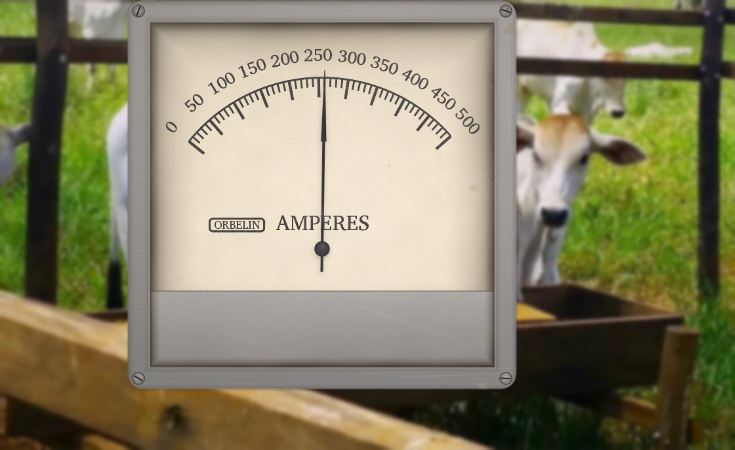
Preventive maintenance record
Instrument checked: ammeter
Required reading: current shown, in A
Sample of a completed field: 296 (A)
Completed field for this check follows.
260 (A)
